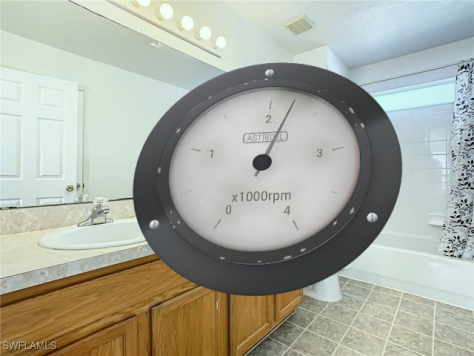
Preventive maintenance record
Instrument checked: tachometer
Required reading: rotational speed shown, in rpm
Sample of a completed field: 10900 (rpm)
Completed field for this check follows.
2250 (rpm)
